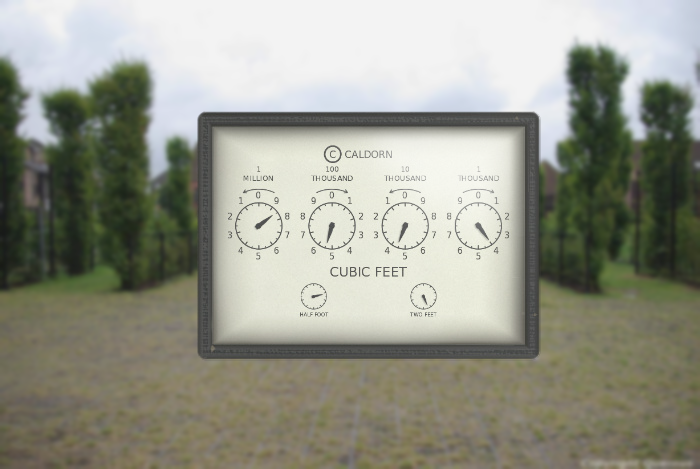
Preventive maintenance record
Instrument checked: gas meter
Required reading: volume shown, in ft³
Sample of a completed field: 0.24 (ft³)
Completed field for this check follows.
854400 (ft³)
